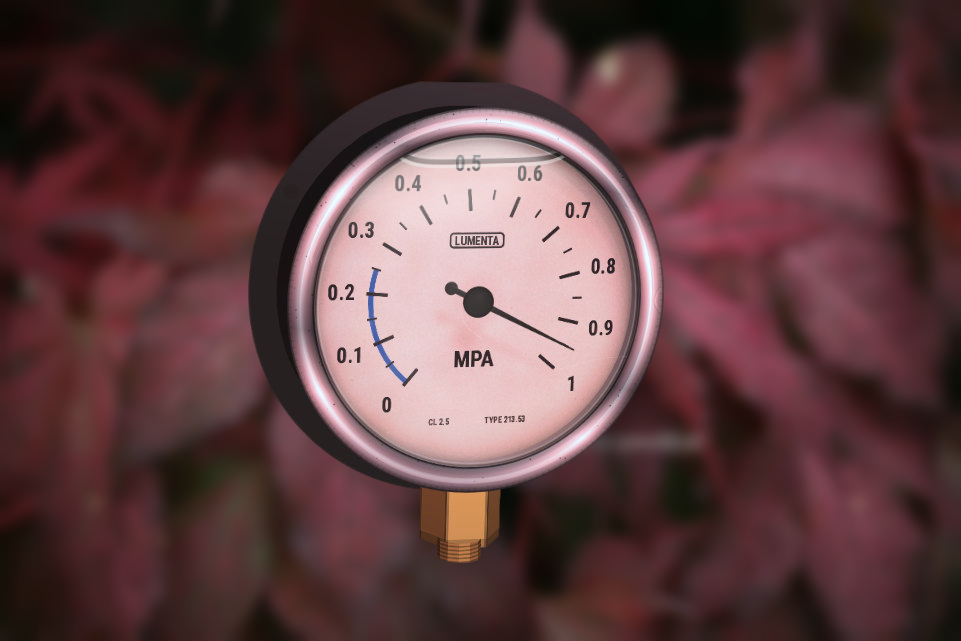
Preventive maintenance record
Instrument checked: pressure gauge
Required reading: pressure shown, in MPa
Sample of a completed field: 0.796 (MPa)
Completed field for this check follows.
0.95 (MPa)
